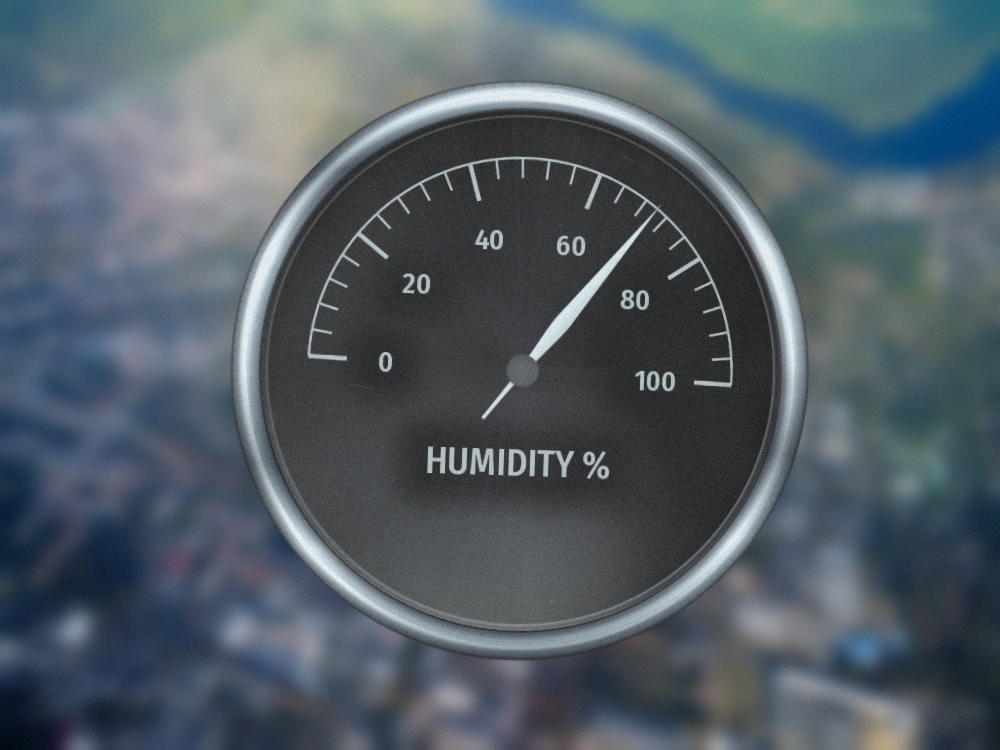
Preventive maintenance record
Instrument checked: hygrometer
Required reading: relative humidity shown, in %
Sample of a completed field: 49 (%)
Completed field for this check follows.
70 (%)
